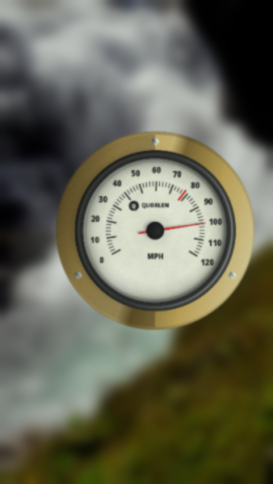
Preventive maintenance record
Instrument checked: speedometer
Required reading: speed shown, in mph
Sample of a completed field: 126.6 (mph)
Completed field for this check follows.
100 (mph)
